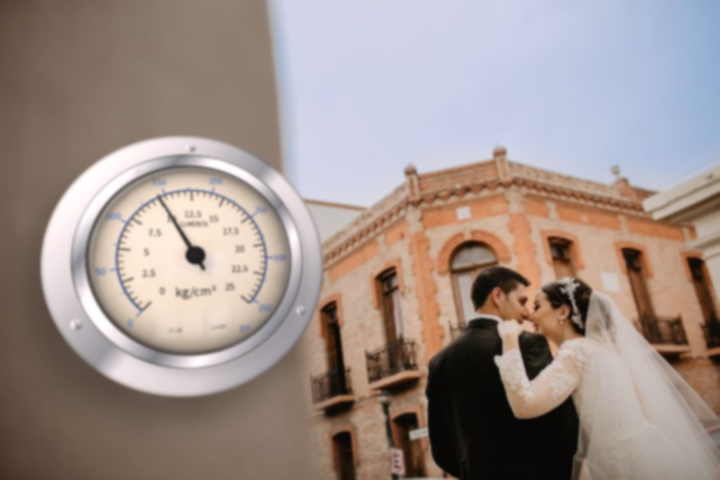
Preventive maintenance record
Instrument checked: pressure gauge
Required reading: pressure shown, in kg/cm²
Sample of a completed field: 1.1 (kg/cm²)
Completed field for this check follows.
10 (kg/cm²)
